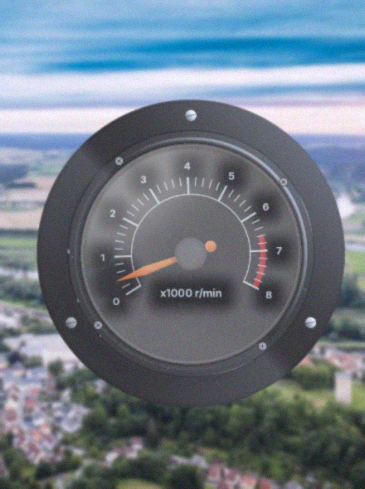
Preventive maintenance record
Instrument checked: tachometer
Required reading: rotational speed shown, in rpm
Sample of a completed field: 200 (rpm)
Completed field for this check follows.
400 (rpm)
